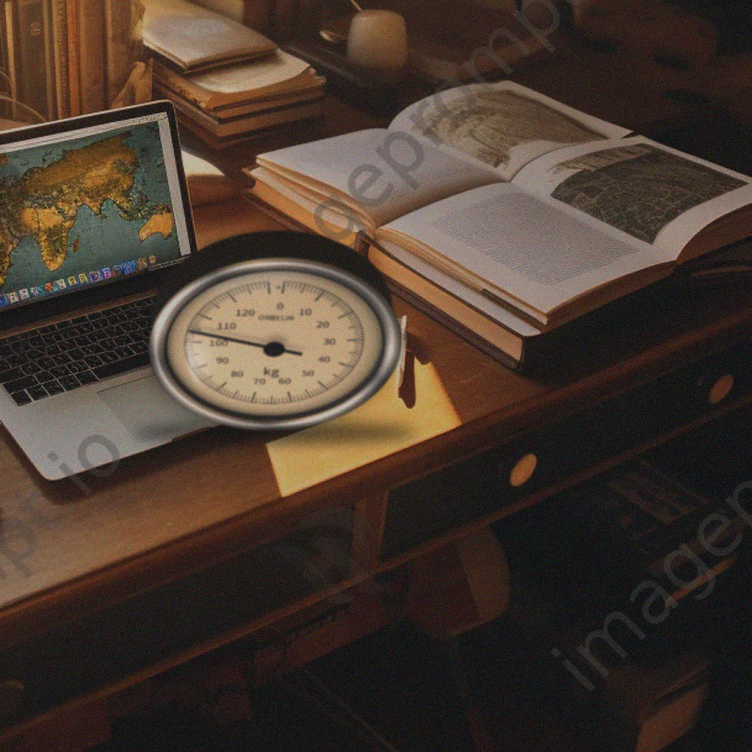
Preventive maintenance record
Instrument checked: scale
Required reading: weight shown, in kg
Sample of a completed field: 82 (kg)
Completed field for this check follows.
105 (kg)
